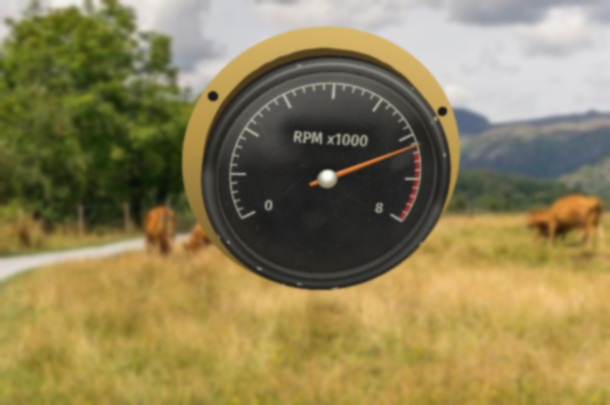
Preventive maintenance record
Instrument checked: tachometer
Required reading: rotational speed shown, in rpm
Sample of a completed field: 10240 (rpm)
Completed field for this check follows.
6200 (rpm)
